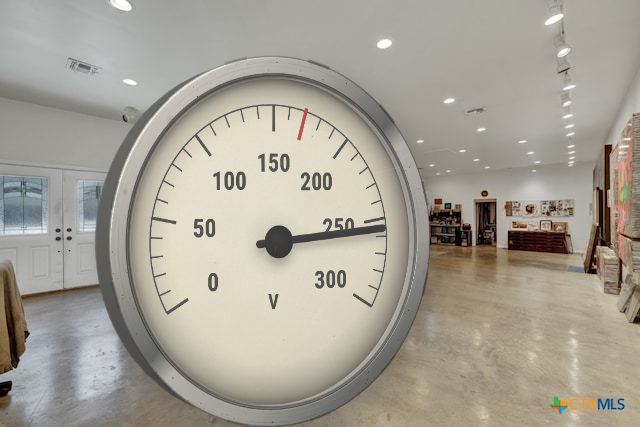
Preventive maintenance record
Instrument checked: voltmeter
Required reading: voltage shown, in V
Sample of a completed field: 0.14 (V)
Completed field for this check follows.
255 (V)
